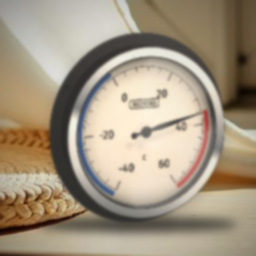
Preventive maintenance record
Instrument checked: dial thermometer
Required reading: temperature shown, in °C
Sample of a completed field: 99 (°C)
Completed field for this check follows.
36 (°C)
